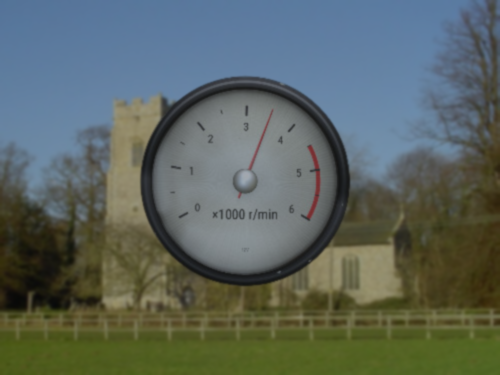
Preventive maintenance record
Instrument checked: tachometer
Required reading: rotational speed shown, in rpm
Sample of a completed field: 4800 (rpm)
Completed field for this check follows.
3500 (rpm)
